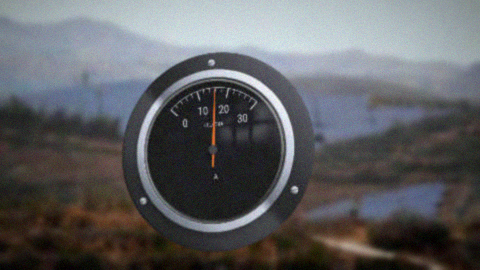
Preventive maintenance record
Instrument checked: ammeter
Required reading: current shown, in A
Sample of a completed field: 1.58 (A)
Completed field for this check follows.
16 (A)
